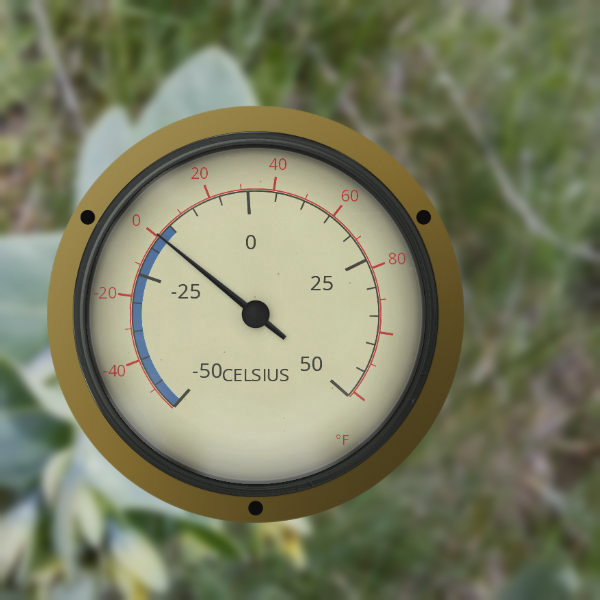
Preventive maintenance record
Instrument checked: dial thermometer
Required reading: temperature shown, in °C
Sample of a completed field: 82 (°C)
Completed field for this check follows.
-17.5 (°C)
